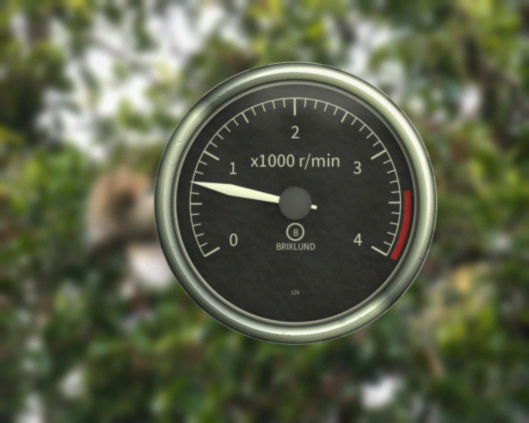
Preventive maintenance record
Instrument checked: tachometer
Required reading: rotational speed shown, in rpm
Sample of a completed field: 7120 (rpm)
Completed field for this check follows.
700 (rpm)
